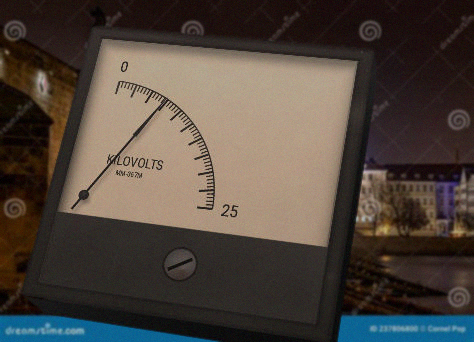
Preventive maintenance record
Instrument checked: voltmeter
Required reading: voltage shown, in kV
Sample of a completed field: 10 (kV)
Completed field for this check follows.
7.5 (kV)
